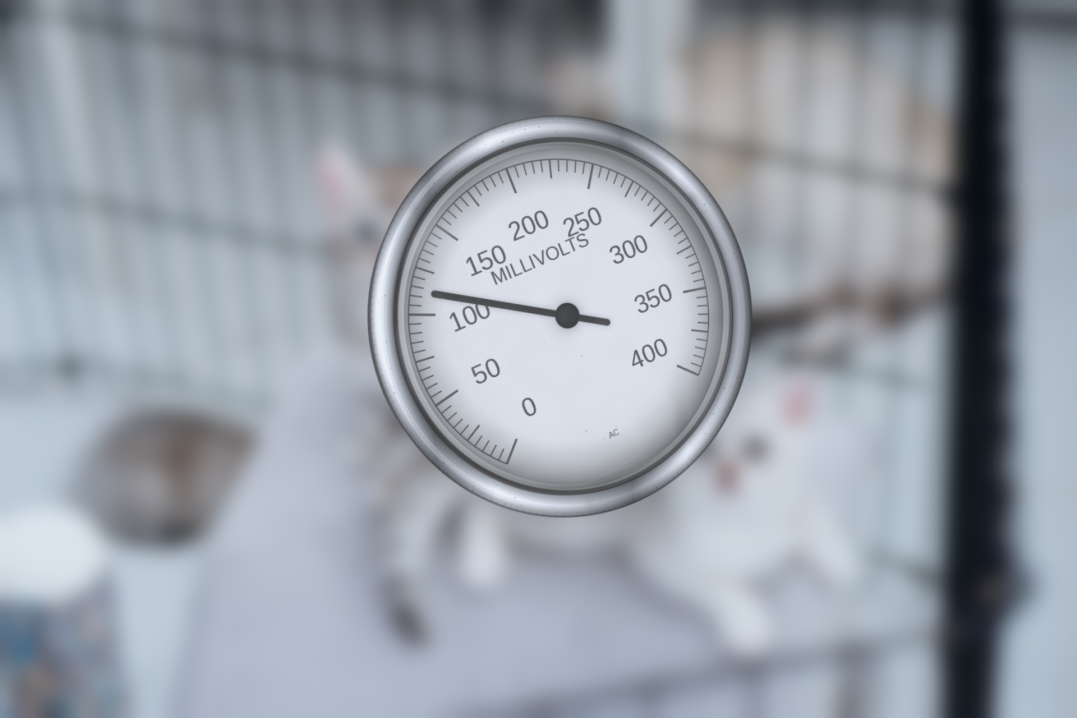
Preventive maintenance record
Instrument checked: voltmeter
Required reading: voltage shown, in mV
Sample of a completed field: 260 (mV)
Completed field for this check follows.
112.5 (mV)
